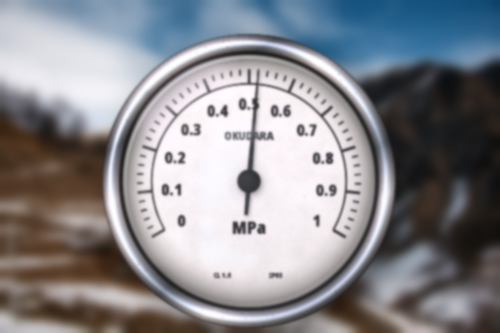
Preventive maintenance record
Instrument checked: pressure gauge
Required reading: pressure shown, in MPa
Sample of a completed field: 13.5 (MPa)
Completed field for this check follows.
0.52 (MPa)
